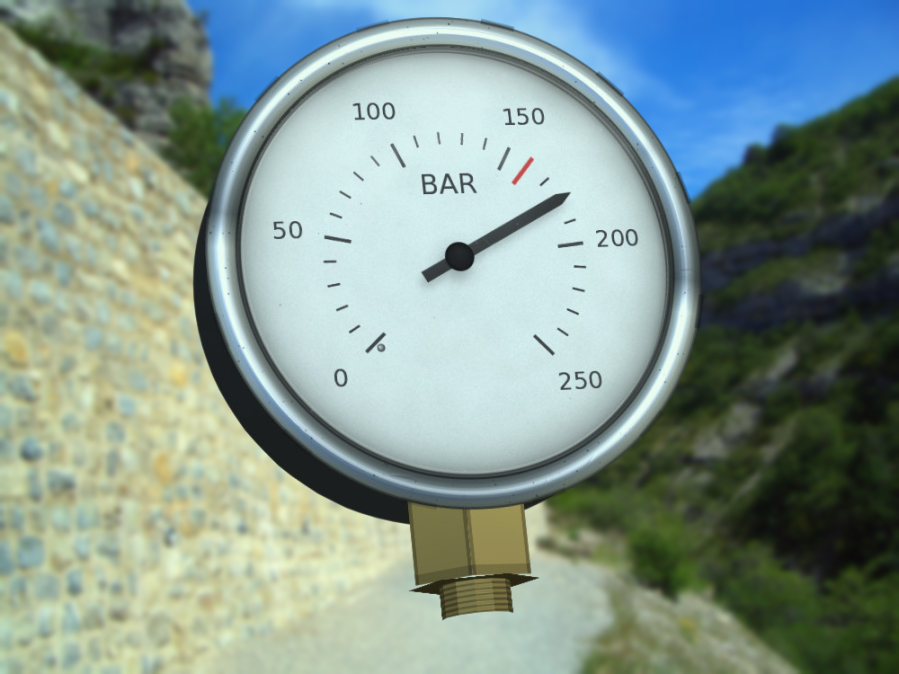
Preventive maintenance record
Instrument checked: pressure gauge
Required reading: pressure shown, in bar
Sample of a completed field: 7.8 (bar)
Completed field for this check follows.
180 (bar)
